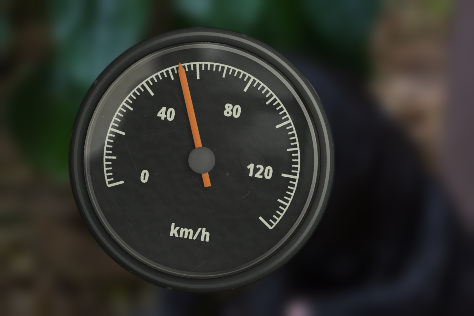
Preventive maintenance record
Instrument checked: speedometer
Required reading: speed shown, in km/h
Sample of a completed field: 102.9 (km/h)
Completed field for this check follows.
54 (km/h)
